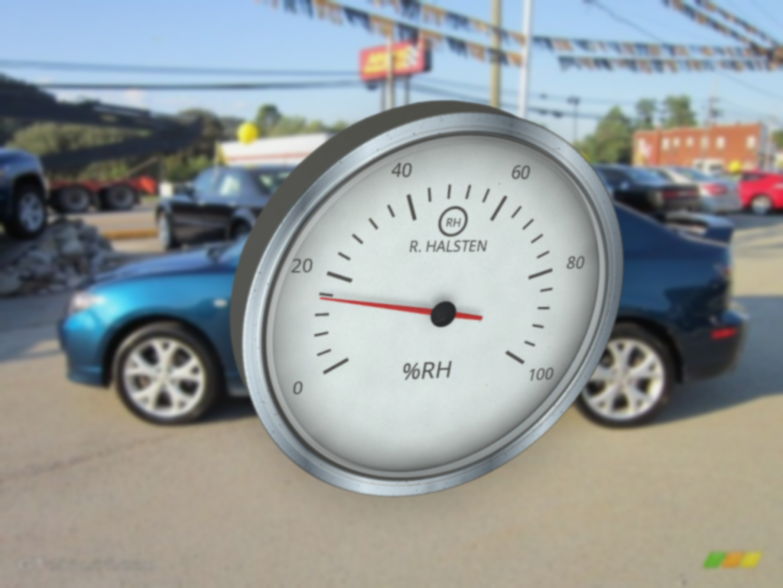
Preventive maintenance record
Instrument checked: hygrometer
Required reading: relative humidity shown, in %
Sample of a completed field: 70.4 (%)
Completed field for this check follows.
16 (%)
